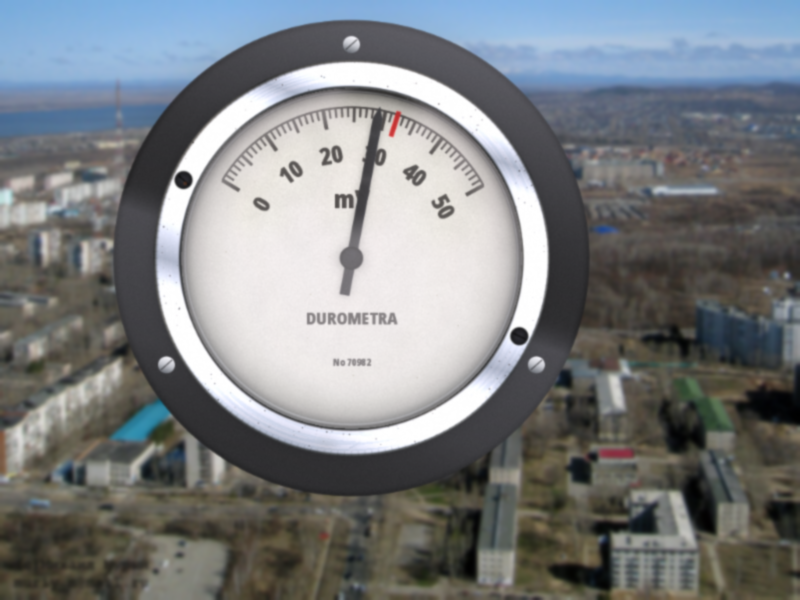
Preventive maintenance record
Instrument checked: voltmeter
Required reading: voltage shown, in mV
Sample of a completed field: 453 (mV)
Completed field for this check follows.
29 (mV)
